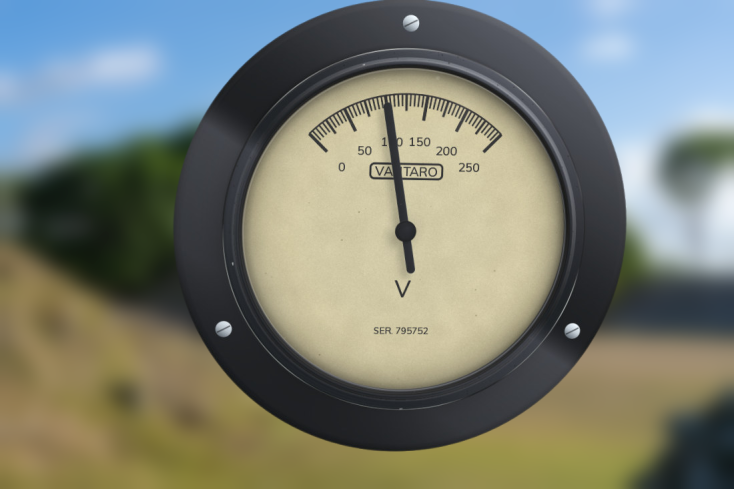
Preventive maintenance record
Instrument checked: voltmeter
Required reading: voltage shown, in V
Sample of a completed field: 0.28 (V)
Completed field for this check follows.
100 (V)
